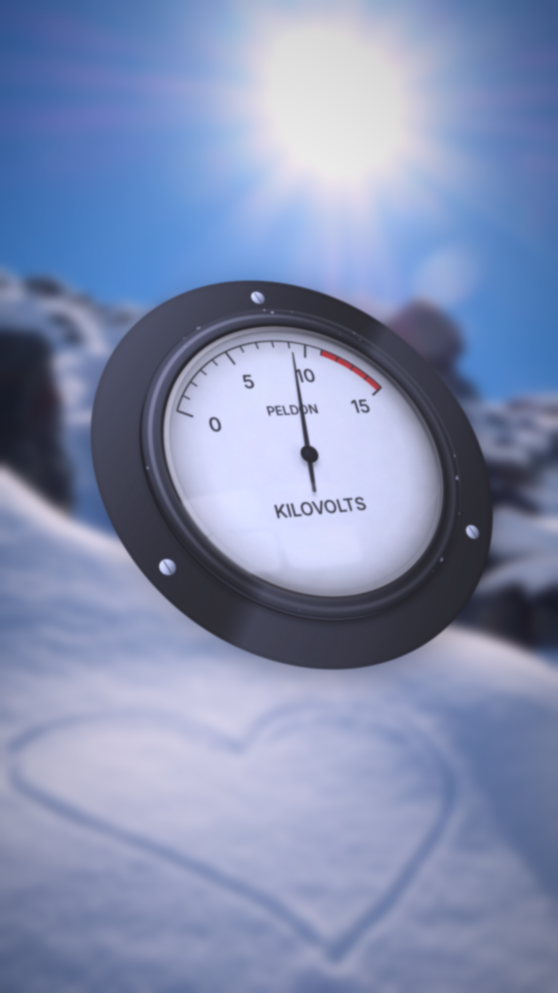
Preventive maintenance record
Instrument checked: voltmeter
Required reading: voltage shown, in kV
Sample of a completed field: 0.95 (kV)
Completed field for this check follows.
9 (kV)
